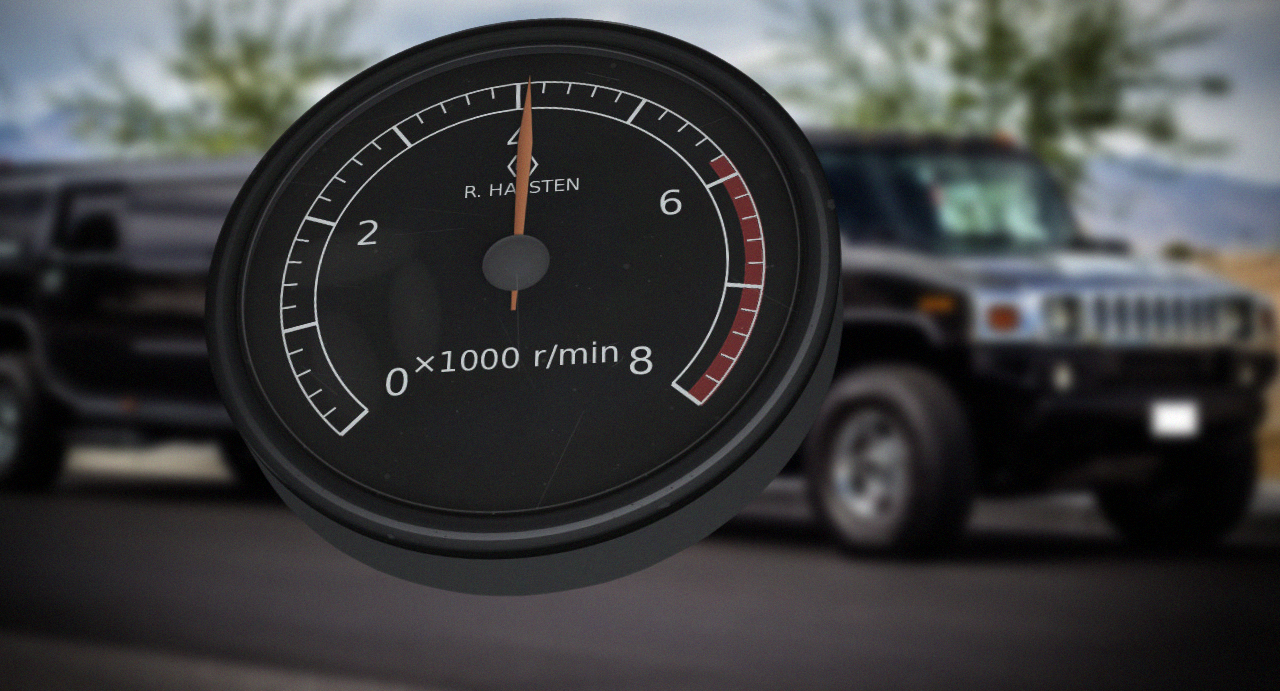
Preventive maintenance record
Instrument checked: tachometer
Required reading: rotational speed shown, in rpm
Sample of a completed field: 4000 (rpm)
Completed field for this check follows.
4100 (rpm)
